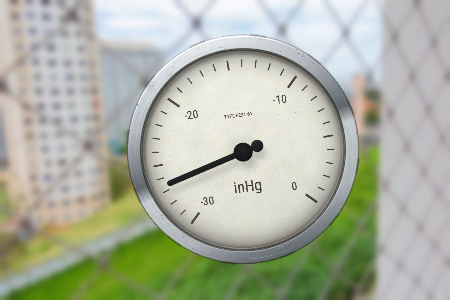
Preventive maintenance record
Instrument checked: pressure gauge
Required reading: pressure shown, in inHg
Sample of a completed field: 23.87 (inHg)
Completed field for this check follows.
-26.5 (inHg)
